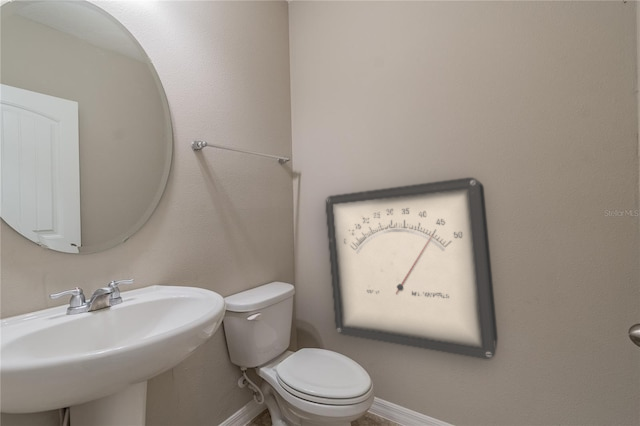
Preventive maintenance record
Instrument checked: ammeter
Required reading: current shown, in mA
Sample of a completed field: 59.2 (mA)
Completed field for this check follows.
45 (mA)
